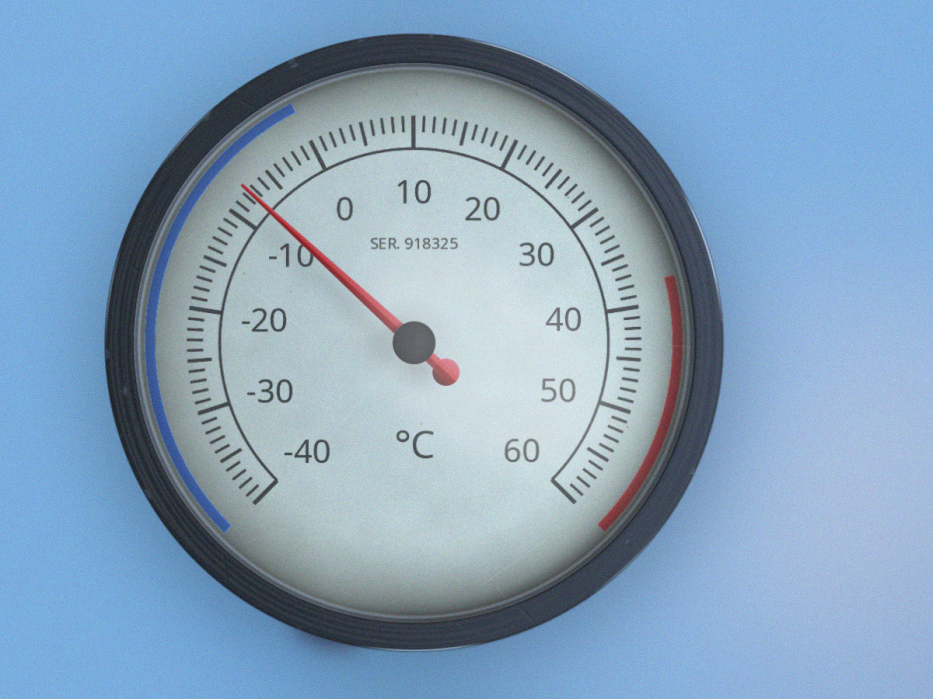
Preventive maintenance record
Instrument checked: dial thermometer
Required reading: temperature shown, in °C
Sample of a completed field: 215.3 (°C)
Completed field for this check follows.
-7.5 (°C)
